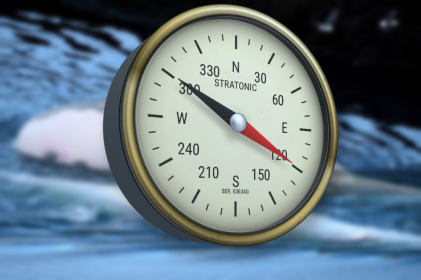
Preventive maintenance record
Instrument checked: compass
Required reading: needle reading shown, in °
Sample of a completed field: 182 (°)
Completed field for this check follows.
120 (°)
